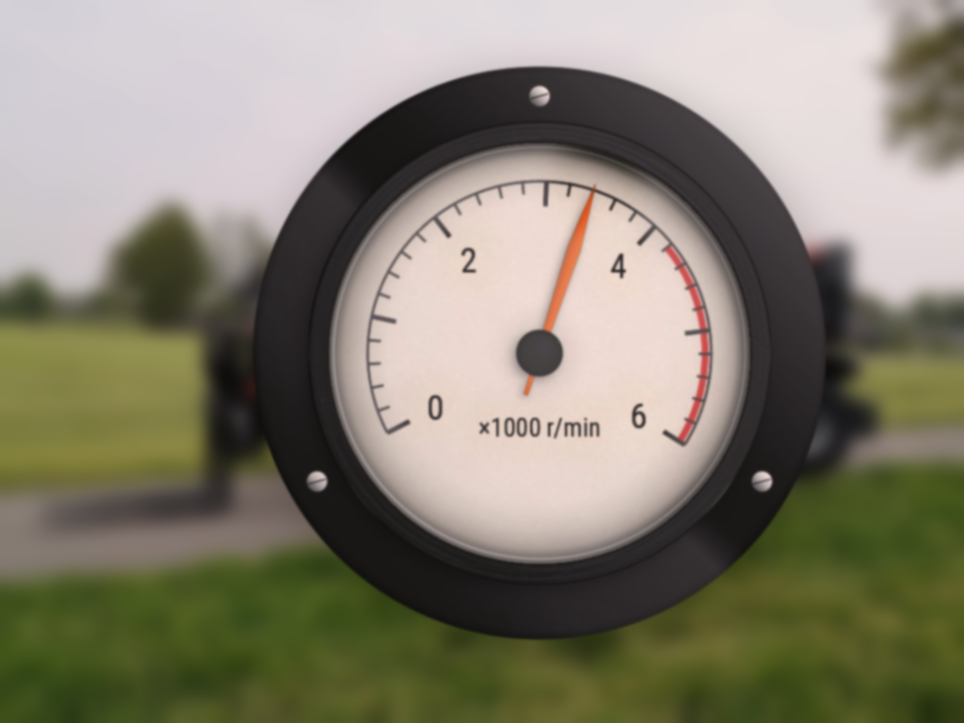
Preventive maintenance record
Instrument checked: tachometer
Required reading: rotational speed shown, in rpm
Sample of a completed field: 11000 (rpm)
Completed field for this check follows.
3400 (rpm)
